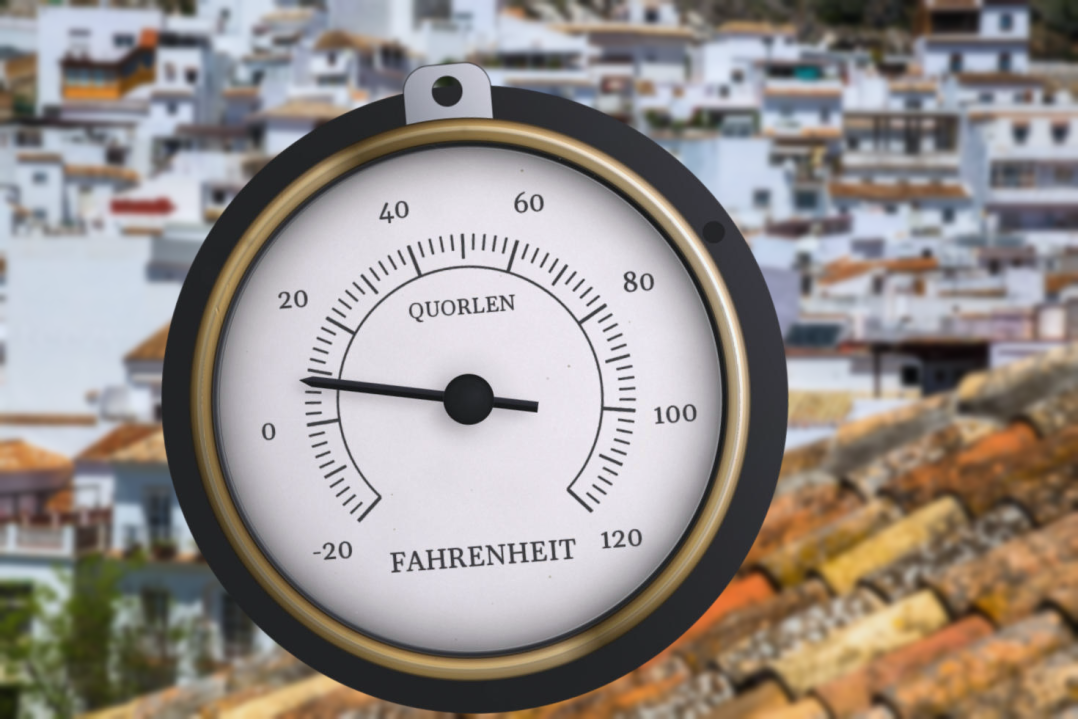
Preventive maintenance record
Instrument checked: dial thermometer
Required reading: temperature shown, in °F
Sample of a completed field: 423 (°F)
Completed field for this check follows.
8 (°F)
